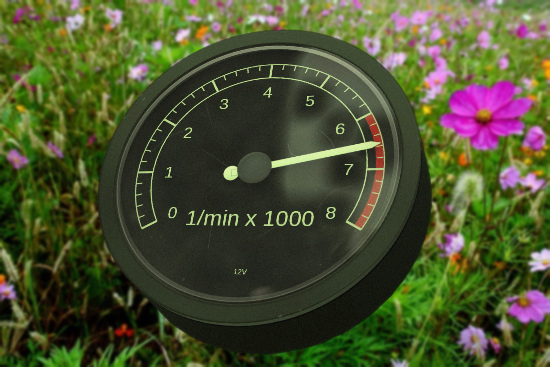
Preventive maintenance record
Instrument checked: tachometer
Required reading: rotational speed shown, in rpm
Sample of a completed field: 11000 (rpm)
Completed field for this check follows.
6600 (rpm)
